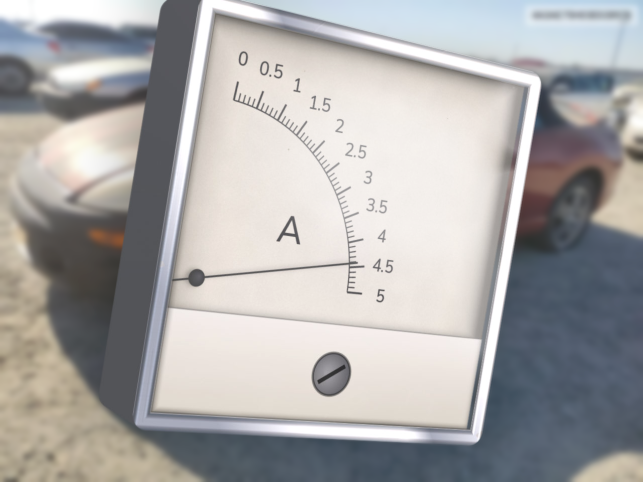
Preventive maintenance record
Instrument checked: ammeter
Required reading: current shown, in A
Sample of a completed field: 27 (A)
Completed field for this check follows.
4.4 (A)
